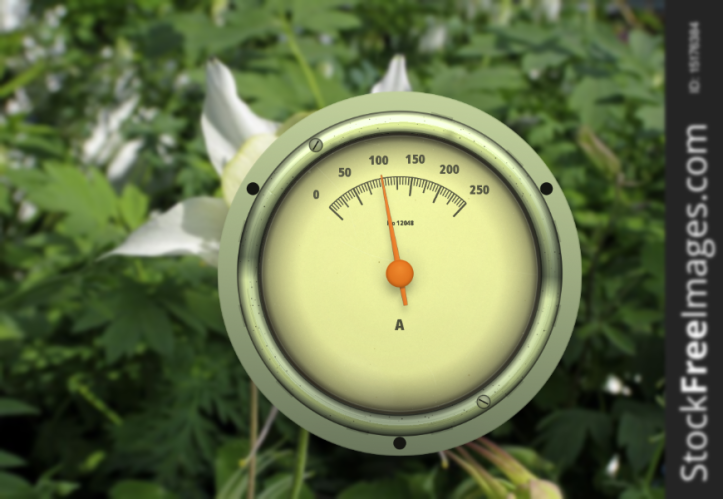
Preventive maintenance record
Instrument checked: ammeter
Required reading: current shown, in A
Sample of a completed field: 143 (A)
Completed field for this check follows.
100 (A)
